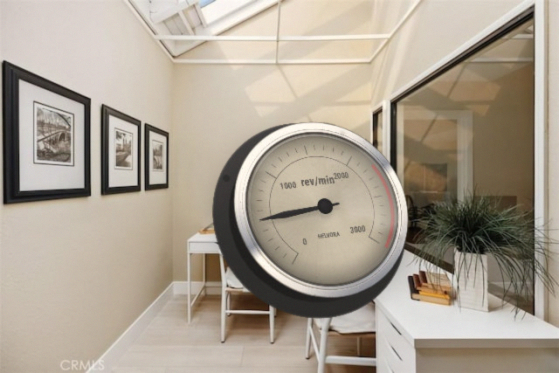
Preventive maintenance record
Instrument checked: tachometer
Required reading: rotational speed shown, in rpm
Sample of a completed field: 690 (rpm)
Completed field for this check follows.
500 (rpm)
